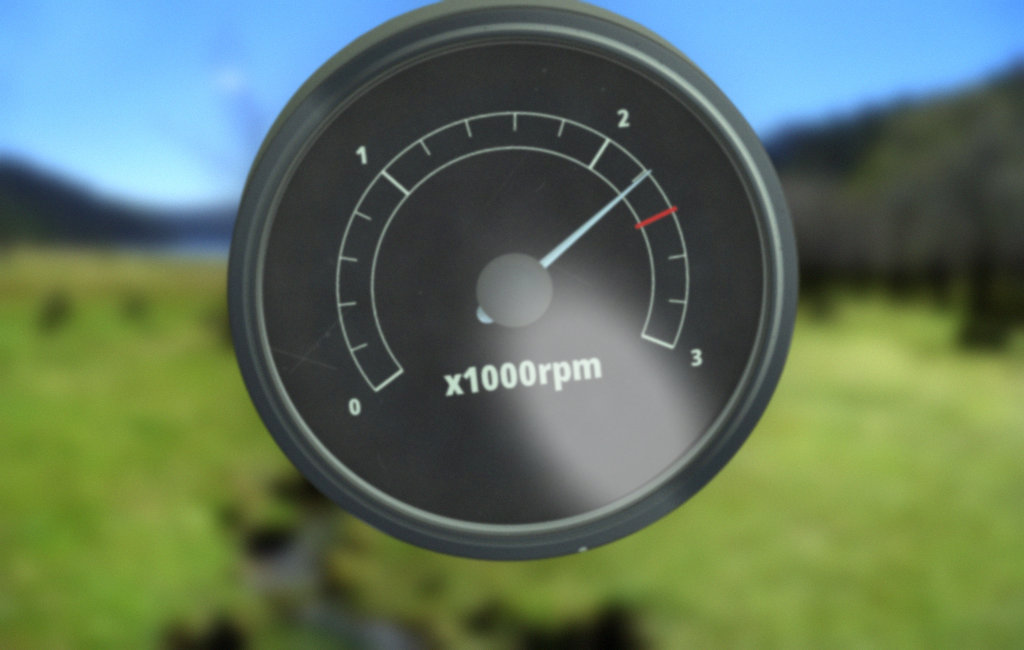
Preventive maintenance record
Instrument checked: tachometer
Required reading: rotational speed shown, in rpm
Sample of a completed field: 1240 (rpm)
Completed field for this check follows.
2200 (rpm)
